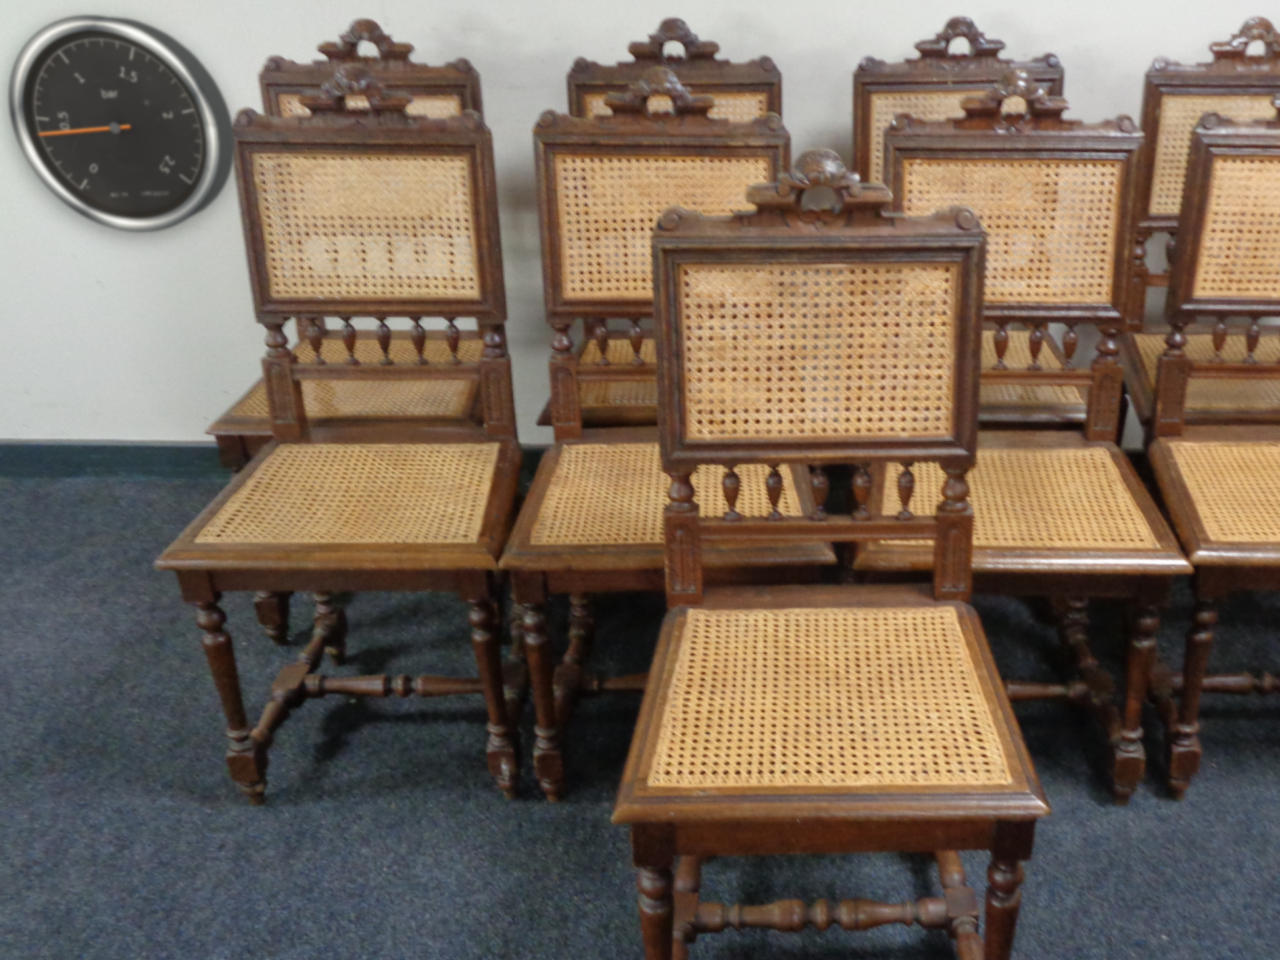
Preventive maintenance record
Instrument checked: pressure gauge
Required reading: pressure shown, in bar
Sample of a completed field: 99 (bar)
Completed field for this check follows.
0.4 (bar)
